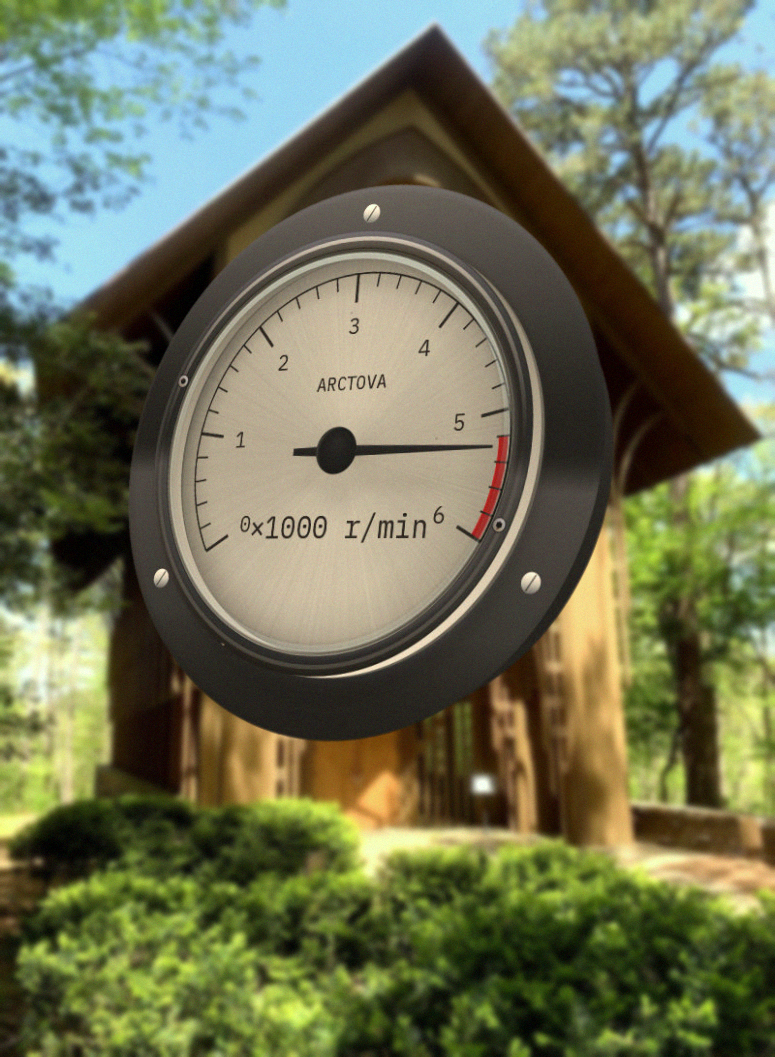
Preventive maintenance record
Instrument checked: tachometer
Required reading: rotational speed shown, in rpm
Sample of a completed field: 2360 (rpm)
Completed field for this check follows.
5300 (rpm)
